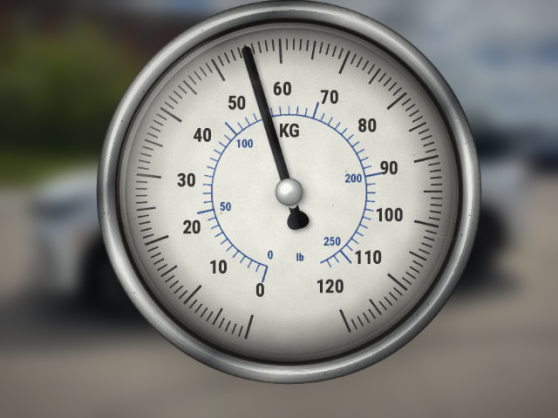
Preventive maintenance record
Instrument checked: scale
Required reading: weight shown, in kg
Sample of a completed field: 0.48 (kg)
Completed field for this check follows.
55 (kg)
